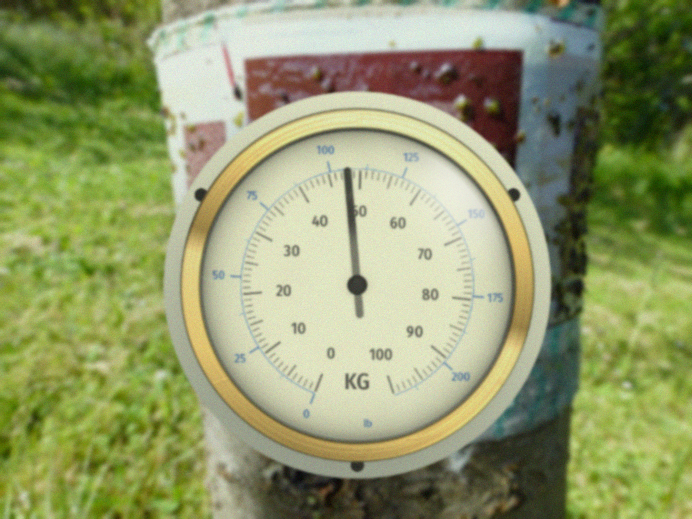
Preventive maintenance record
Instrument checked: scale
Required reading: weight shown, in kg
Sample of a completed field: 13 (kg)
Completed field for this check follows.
48 (kg)
